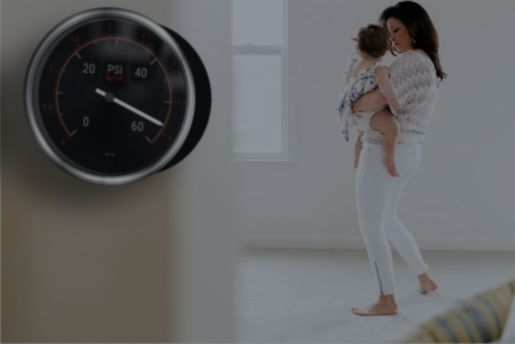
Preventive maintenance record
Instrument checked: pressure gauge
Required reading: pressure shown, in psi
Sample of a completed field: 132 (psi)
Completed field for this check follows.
55 (psi)
